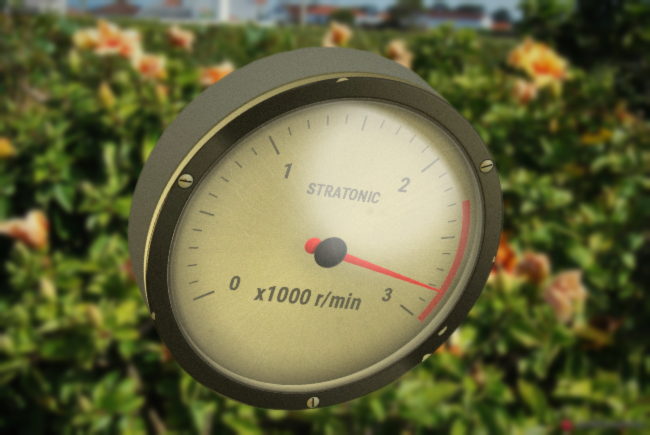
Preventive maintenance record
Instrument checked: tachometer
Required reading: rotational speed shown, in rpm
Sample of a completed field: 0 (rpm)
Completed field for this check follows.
2800 (rpm)
